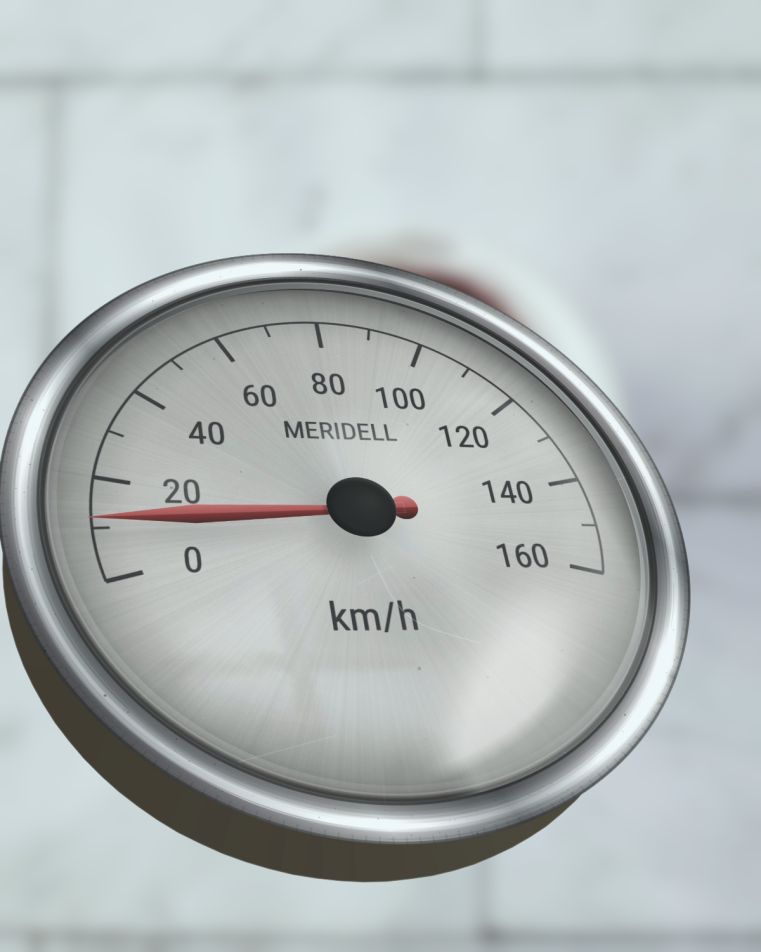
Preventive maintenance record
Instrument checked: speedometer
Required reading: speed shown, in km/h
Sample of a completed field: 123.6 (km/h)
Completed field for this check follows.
10 (km/h)
